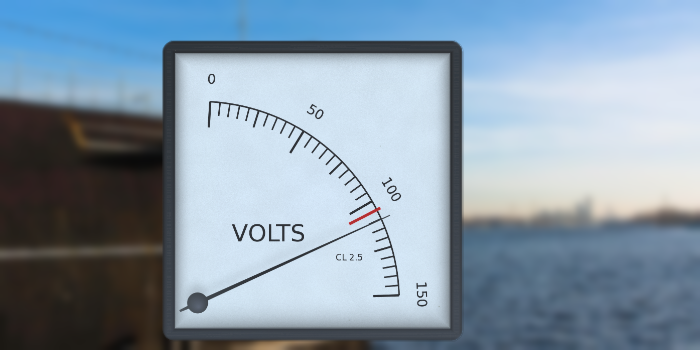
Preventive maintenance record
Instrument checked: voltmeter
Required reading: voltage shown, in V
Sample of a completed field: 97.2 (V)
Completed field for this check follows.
110 (V)
